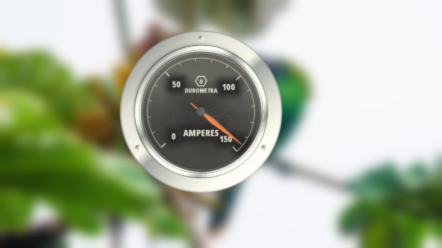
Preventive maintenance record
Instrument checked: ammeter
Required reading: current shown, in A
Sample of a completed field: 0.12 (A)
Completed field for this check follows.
145 (A)
